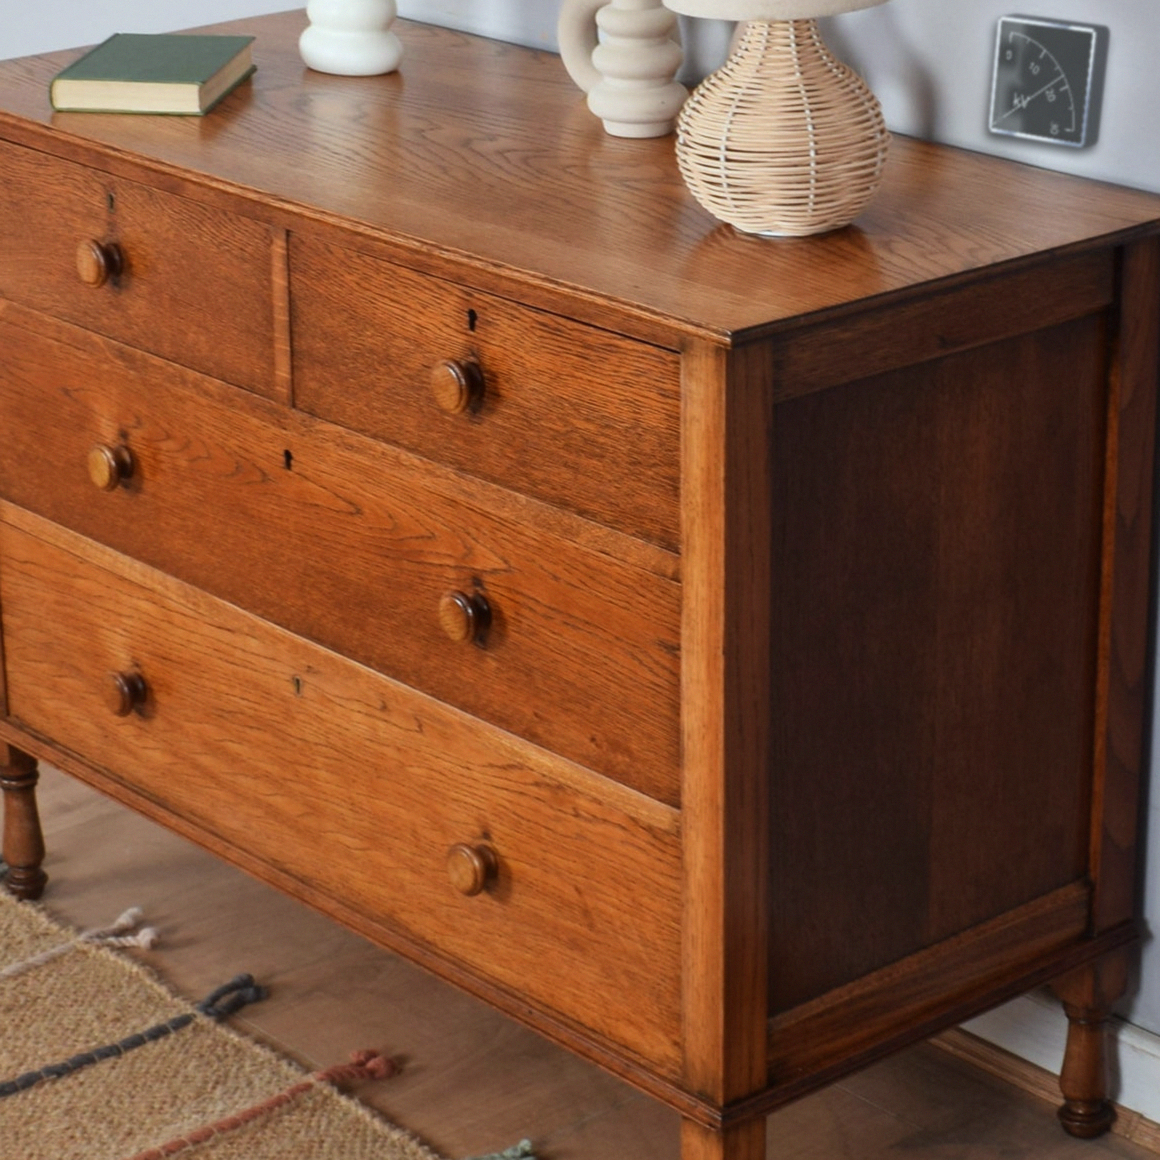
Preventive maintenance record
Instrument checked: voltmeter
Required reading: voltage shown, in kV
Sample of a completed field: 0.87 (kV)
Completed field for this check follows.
17.5 (kV)
